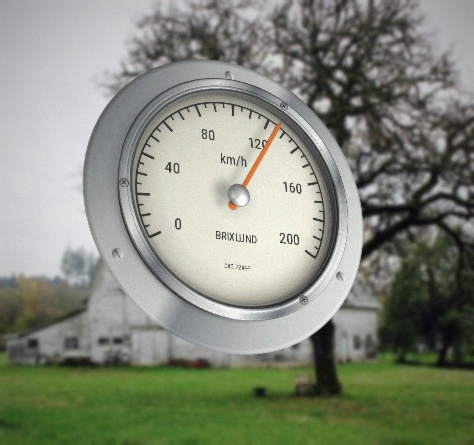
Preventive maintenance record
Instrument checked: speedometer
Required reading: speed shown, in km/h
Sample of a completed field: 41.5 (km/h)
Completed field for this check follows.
125 (km/h)
